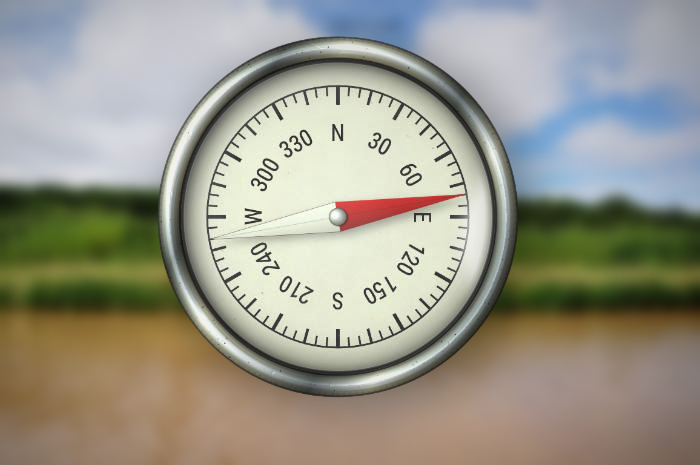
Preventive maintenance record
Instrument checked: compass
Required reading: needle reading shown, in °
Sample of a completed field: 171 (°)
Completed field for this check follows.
80 (°)
